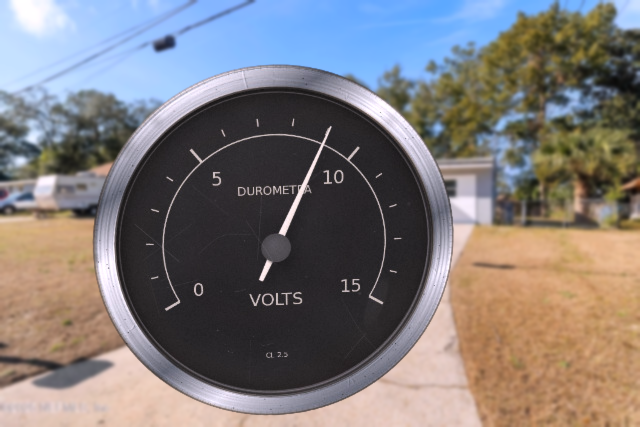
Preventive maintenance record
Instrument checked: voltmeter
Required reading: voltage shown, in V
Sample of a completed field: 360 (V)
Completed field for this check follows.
9 (V)
